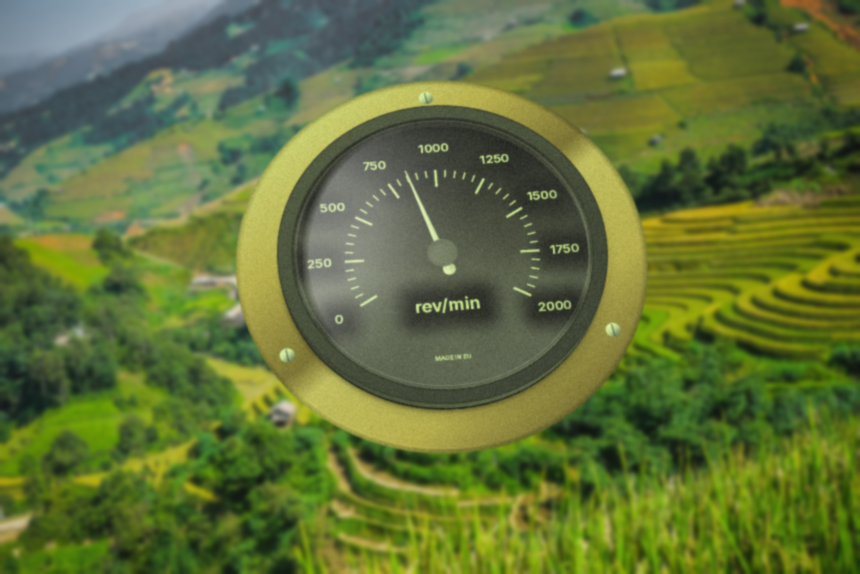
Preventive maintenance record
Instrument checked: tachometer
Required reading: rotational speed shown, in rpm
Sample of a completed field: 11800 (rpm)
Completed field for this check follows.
850 (rpm)
